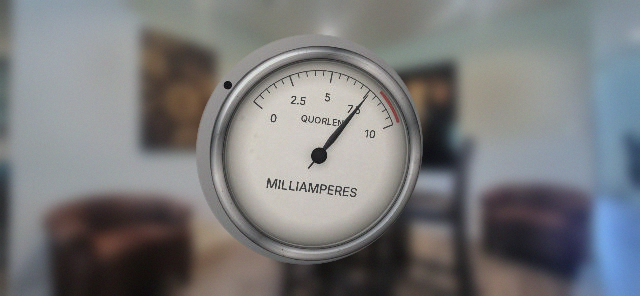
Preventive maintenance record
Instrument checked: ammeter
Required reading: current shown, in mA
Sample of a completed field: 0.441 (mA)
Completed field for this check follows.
7.5 (mA)
